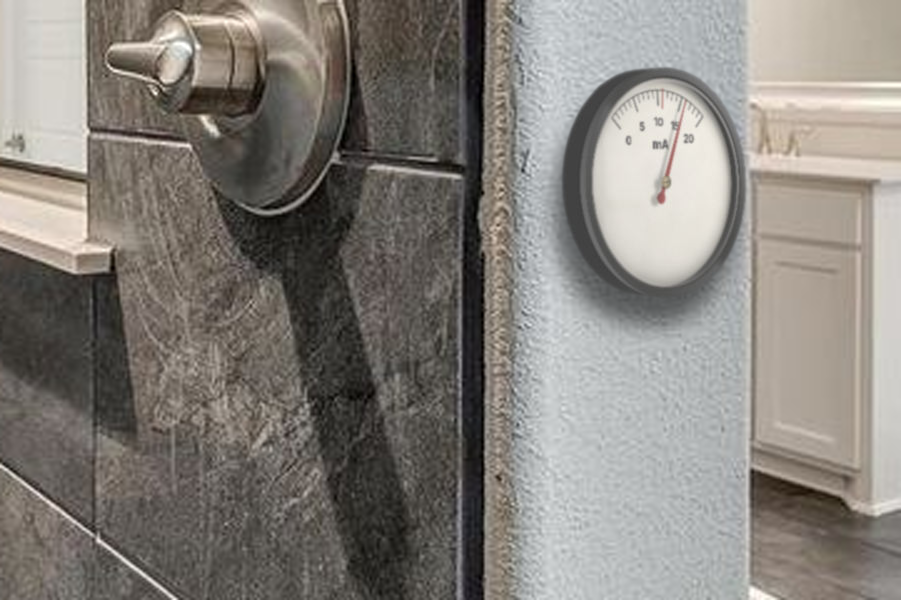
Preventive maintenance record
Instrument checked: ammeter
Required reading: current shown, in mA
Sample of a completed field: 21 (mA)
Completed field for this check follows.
15 (mA)
